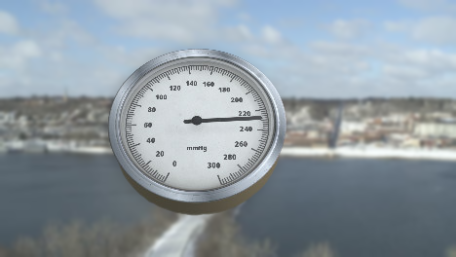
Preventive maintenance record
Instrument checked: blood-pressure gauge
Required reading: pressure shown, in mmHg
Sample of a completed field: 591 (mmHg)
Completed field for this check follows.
230 (mmHg)
